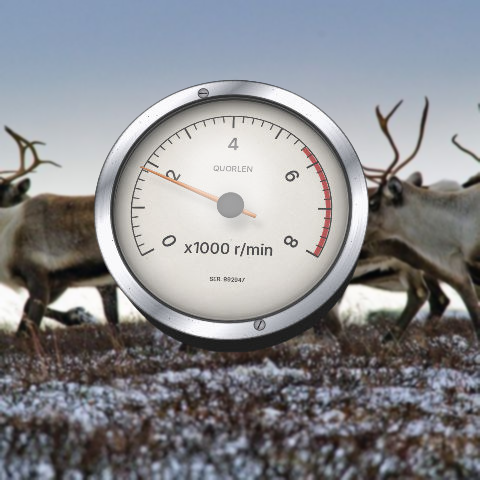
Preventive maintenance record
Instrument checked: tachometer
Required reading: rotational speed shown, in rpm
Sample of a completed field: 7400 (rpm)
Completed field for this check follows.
1800 (rpm)
